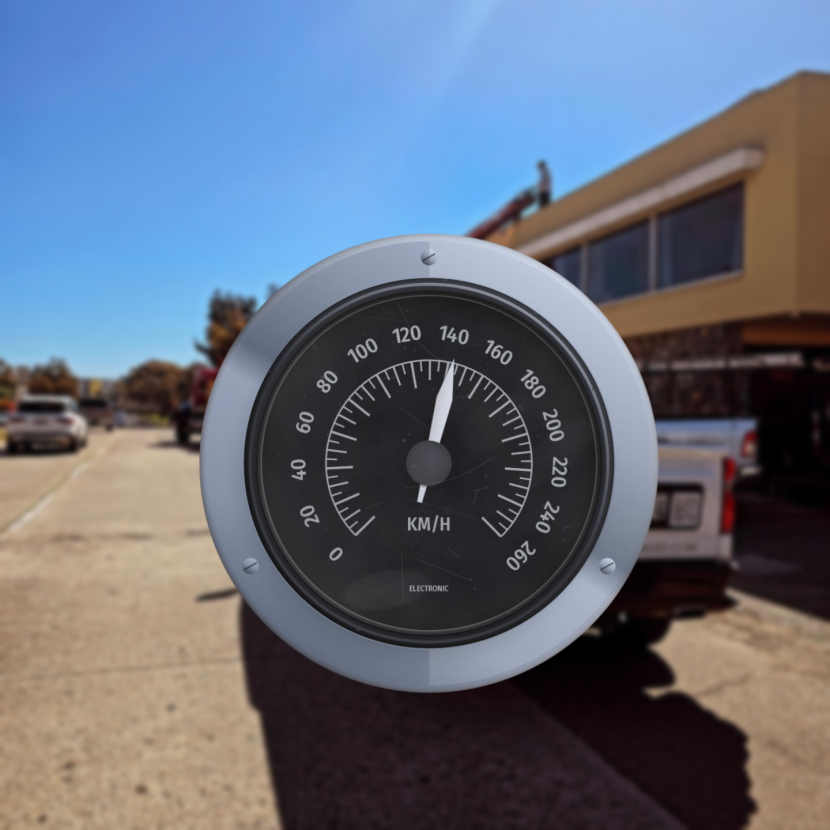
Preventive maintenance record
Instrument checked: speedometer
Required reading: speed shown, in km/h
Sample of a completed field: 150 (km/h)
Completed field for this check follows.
142.5 (km/h)
